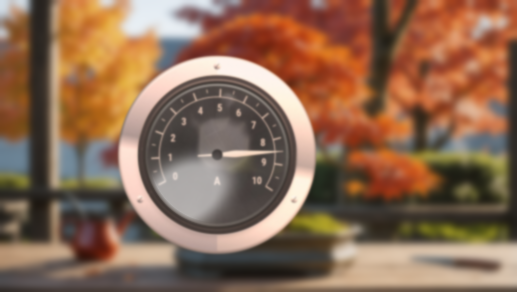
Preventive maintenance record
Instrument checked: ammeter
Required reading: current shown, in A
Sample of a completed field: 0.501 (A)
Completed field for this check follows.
8.5 (A)
